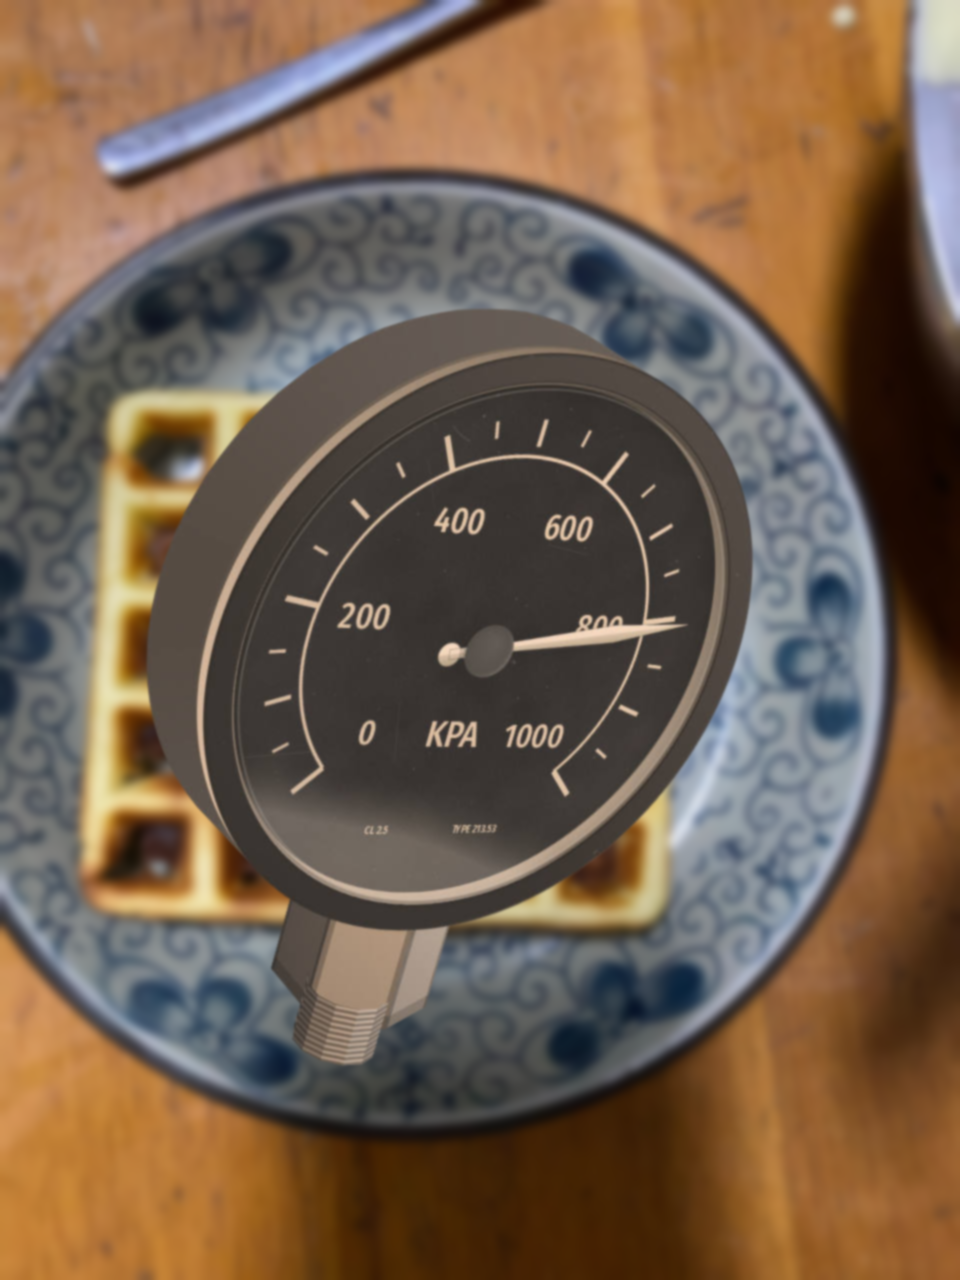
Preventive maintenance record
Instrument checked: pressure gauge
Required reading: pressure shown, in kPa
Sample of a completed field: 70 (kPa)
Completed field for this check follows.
800 (kPa)
